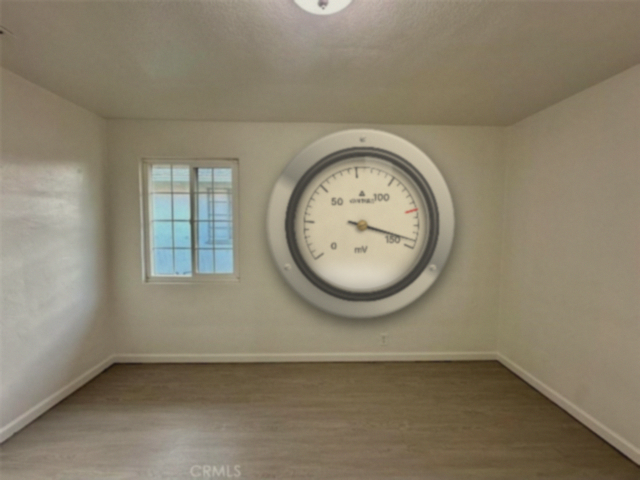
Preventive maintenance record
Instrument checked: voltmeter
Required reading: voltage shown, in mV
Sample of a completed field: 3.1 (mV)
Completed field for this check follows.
145 (mV)
